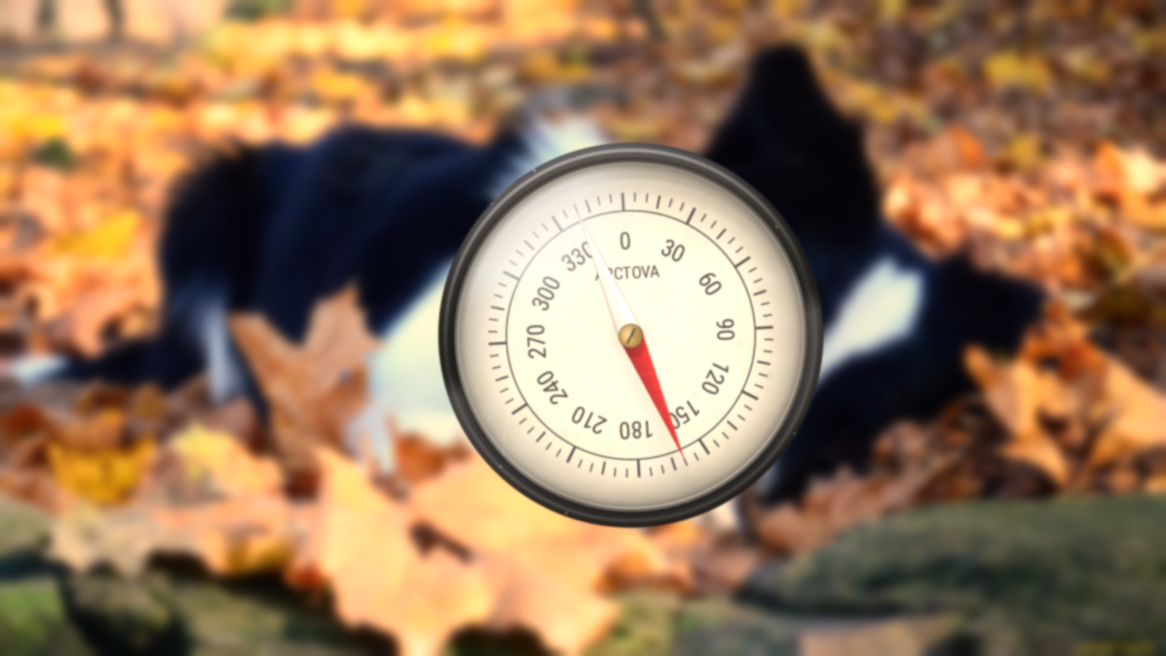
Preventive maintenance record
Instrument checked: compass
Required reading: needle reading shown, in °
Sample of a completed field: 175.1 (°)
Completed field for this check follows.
160 (°)
